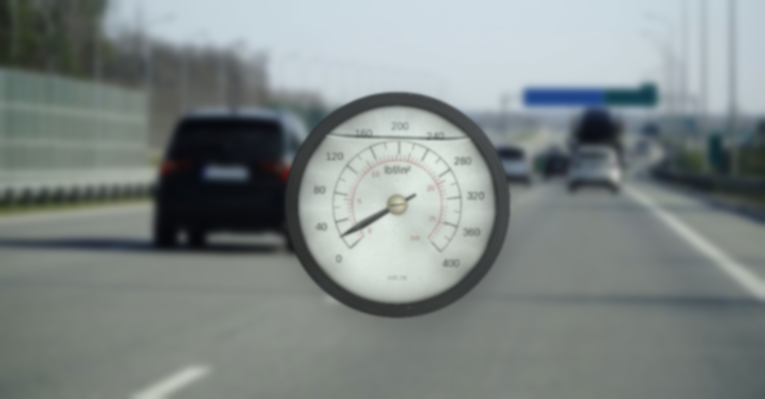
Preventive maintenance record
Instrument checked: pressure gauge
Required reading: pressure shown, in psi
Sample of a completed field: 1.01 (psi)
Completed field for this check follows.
20 (psi)
